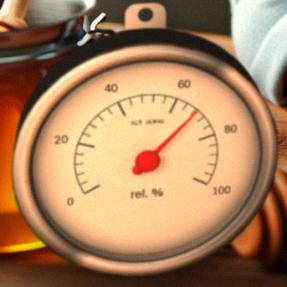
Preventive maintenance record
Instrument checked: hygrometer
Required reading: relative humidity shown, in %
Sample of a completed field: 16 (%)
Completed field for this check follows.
68 (%)
